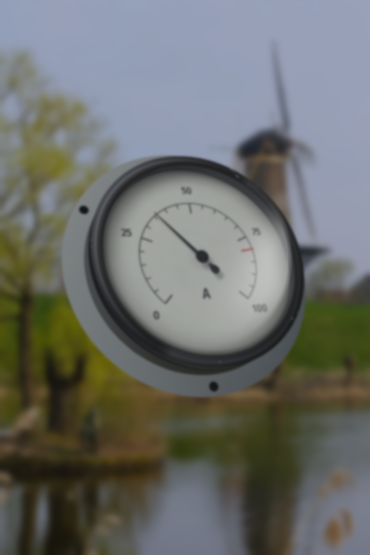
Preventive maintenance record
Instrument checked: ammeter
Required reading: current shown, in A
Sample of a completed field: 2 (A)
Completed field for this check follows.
35 (A)
